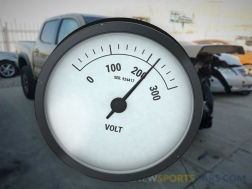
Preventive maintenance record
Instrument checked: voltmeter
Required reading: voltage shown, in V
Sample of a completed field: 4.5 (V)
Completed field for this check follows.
220 (V)
